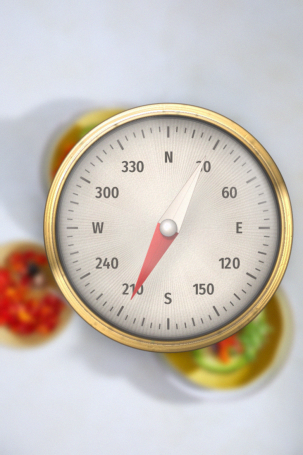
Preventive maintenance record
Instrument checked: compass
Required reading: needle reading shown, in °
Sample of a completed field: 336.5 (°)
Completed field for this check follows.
207.5 (°)
